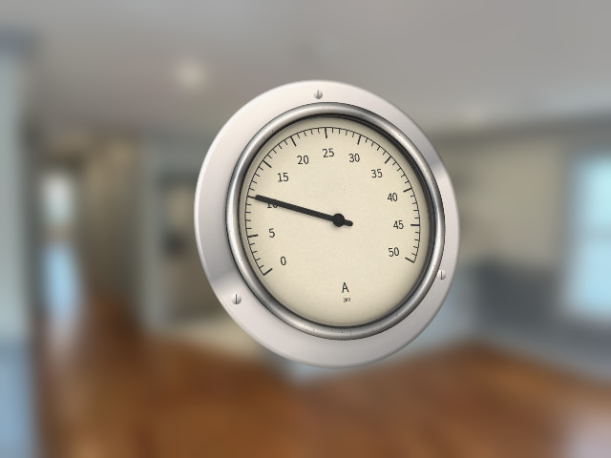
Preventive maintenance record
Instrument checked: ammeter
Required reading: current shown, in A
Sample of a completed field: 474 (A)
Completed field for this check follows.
10 (A)
